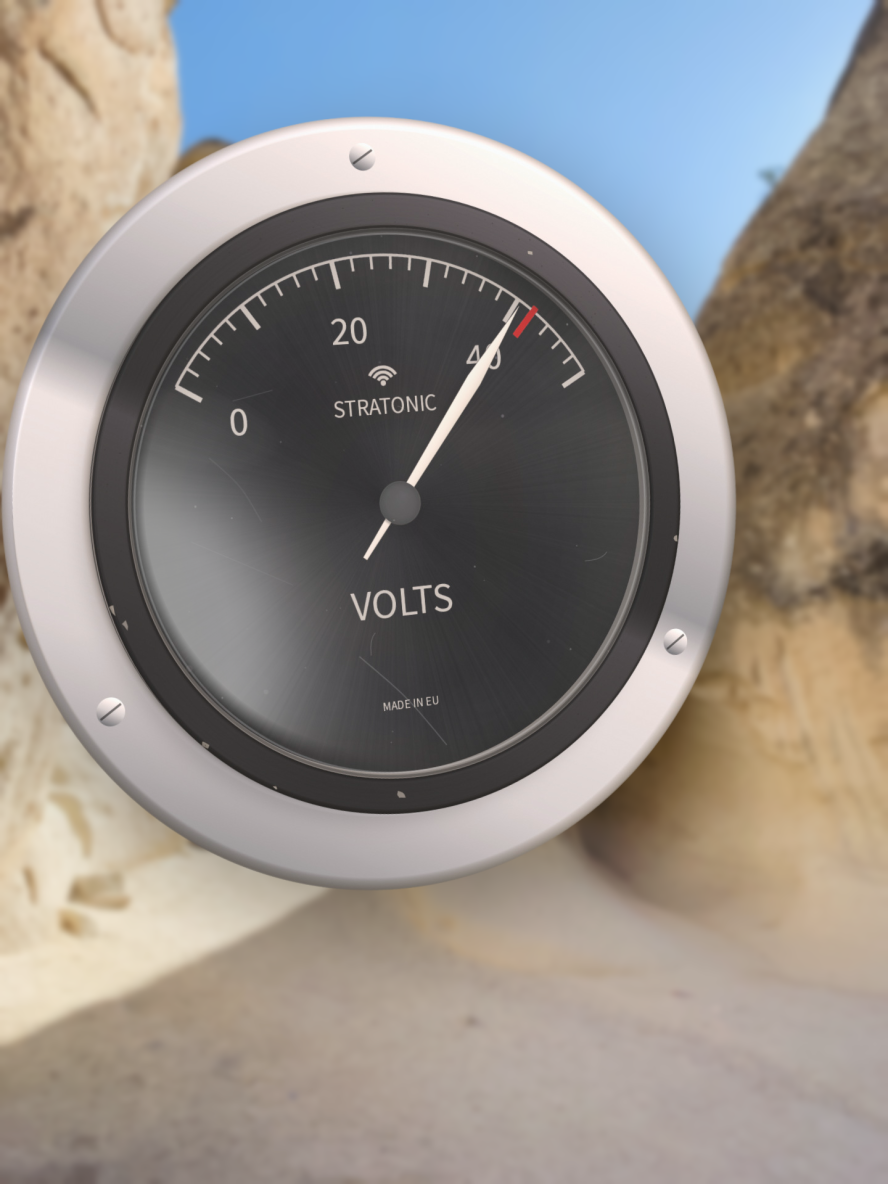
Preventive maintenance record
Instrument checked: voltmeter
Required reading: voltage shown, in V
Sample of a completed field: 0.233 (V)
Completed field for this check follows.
40 (V)
